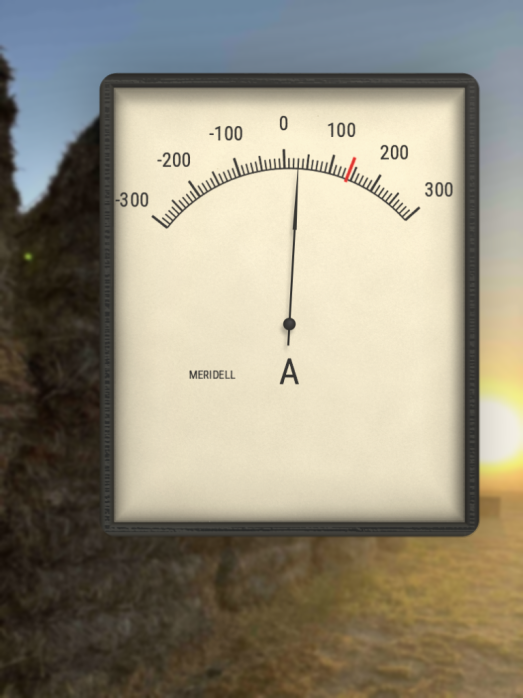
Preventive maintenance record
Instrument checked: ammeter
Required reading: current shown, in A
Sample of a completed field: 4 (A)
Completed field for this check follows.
30 (A)
